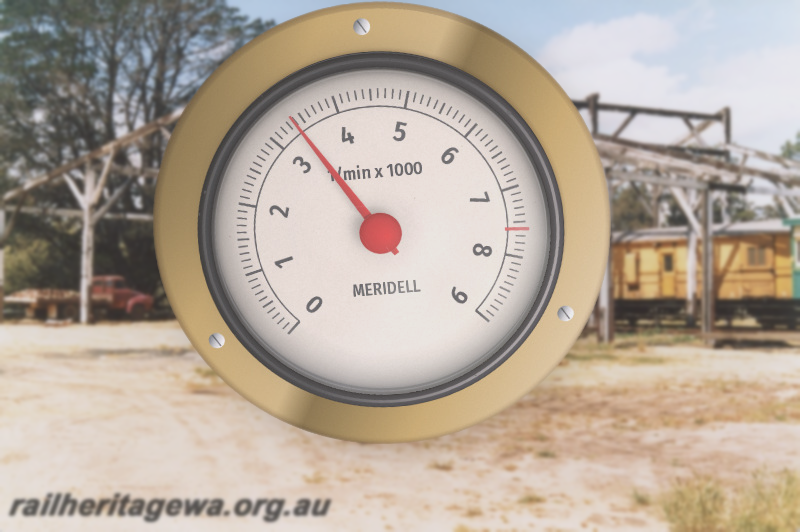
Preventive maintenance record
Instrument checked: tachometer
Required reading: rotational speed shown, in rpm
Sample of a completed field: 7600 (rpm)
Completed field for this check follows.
3400 (rpm)
